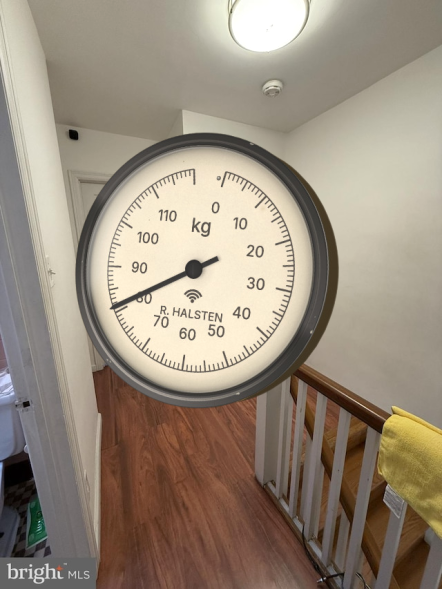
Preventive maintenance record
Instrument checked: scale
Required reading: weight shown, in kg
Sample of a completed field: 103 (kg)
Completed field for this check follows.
81 (kg)
